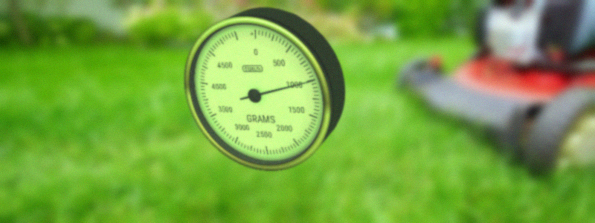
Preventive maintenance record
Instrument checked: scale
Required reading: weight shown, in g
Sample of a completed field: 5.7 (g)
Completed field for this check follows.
1000 (g)
